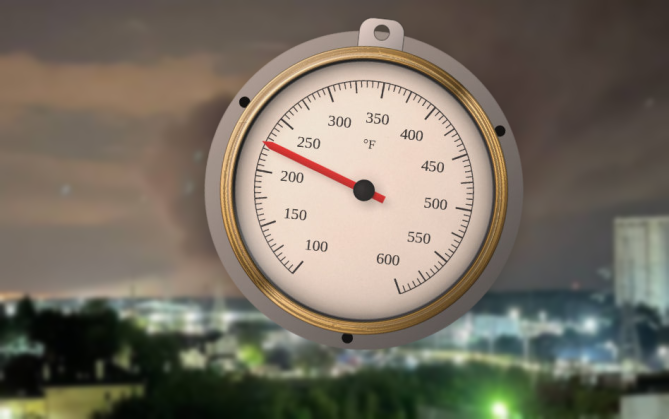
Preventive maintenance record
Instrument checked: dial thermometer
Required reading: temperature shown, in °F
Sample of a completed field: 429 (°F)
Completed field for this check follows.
225 (°F)
